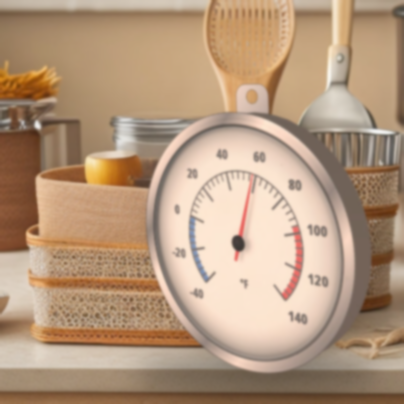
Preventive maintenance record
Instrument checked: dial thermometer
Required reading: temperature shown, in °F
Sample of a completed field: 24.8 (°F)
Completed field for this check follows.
60 (°F)
